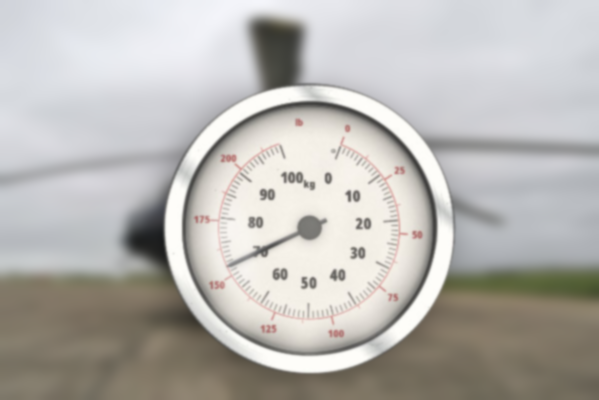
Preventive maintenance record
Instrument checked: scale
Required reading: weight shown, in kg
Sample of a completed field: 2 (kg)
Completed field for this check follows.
70 (kg)
